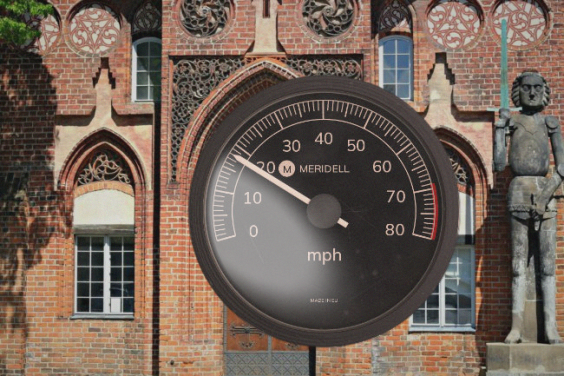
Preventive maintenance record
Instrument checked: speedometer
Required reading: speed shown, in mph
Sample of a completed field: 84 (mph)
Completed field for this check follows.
18 (mph)
